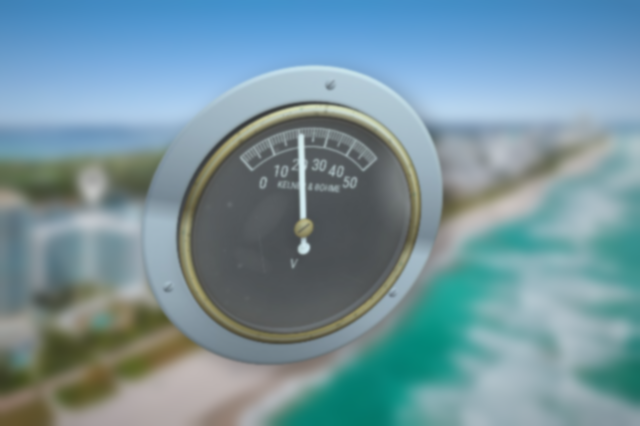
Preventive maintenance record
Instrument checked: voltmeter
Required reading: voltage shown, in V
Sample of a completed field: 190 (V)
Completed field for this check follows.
20 (V)
